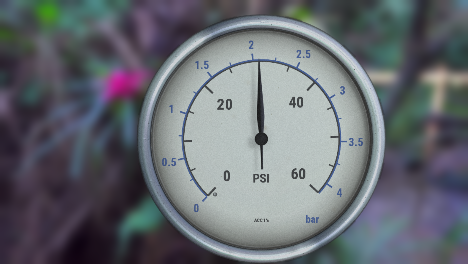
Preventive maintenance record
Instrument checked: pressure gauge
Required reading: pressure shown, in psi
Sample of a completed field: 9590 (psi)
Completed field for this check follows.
30 (psi)
